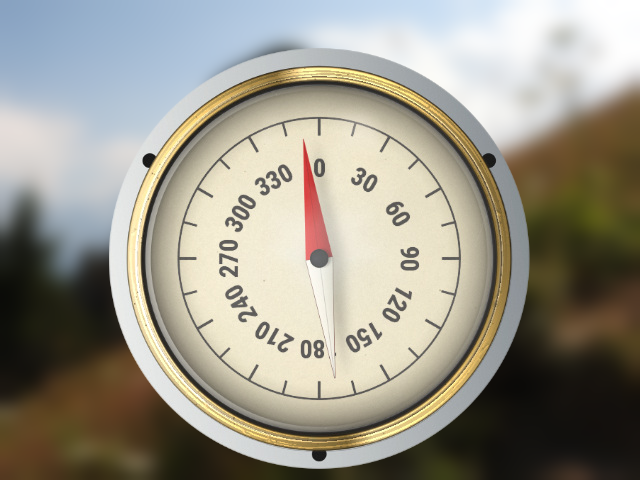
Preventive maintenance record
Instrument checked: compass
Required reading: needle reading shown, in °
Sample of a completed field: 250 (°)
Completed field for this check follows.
352.5 (°)
